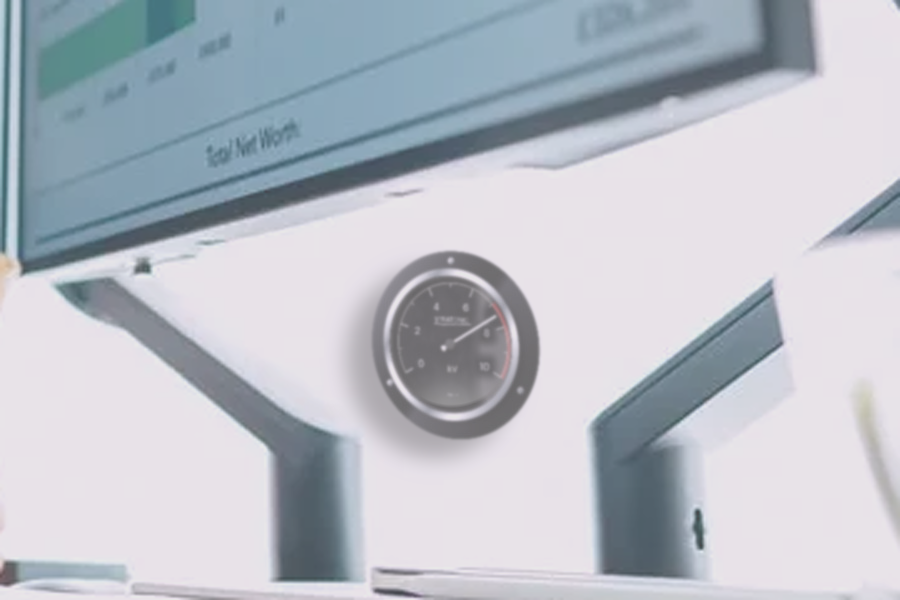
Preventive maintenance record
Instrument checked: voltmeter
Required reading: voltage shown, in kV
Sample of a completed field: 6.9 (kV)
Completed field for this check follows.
7.5 (kV)
